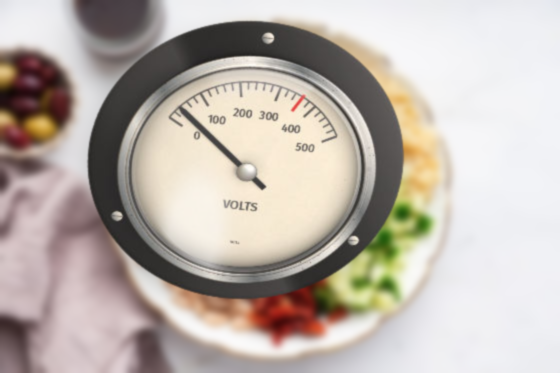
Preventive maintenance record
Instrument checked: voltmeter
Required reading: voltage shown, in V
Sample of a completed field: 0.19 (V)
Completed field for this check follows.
40 (V)
